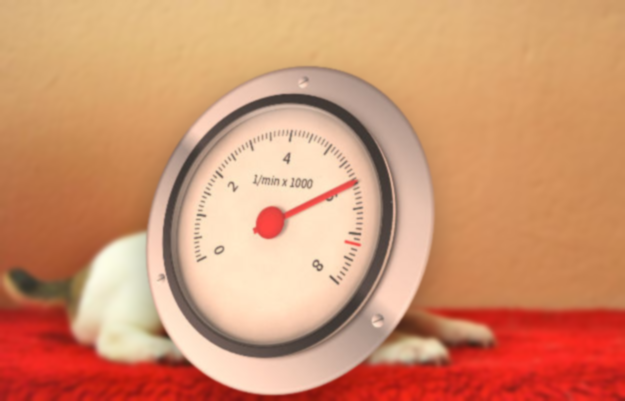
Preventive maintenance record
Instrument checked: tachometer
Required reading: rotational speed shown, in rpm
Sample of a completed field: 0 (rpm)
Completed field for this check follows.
6000 (rpm)
